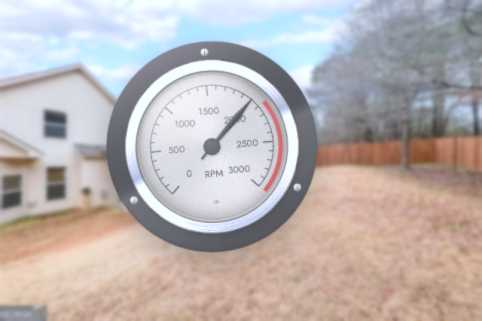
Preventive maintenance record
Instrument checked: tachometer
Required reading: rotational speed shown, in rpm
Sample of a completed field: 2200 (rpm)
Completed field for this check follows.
2000 (rpm)
